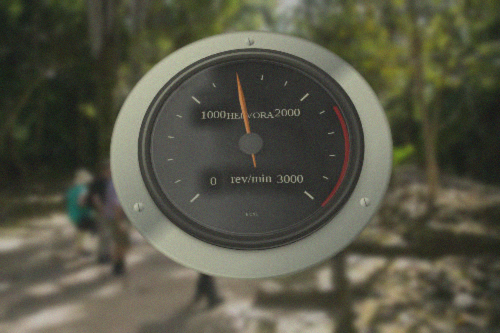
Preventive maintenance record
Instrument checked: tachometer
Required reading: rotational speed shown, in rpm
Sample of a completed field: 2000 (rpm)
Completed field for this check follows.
1400 (rpm)
